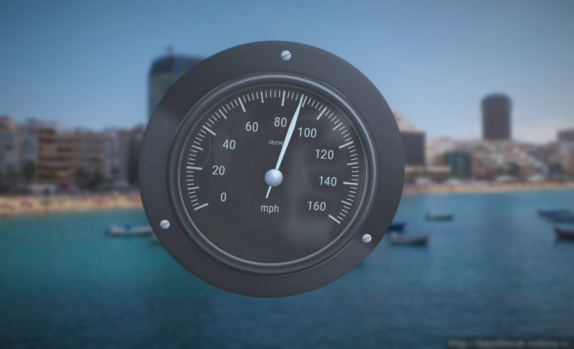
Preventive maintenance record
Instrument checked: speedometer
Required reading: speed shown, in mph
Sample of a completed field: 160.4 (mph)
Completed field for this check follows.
88 (mph)
